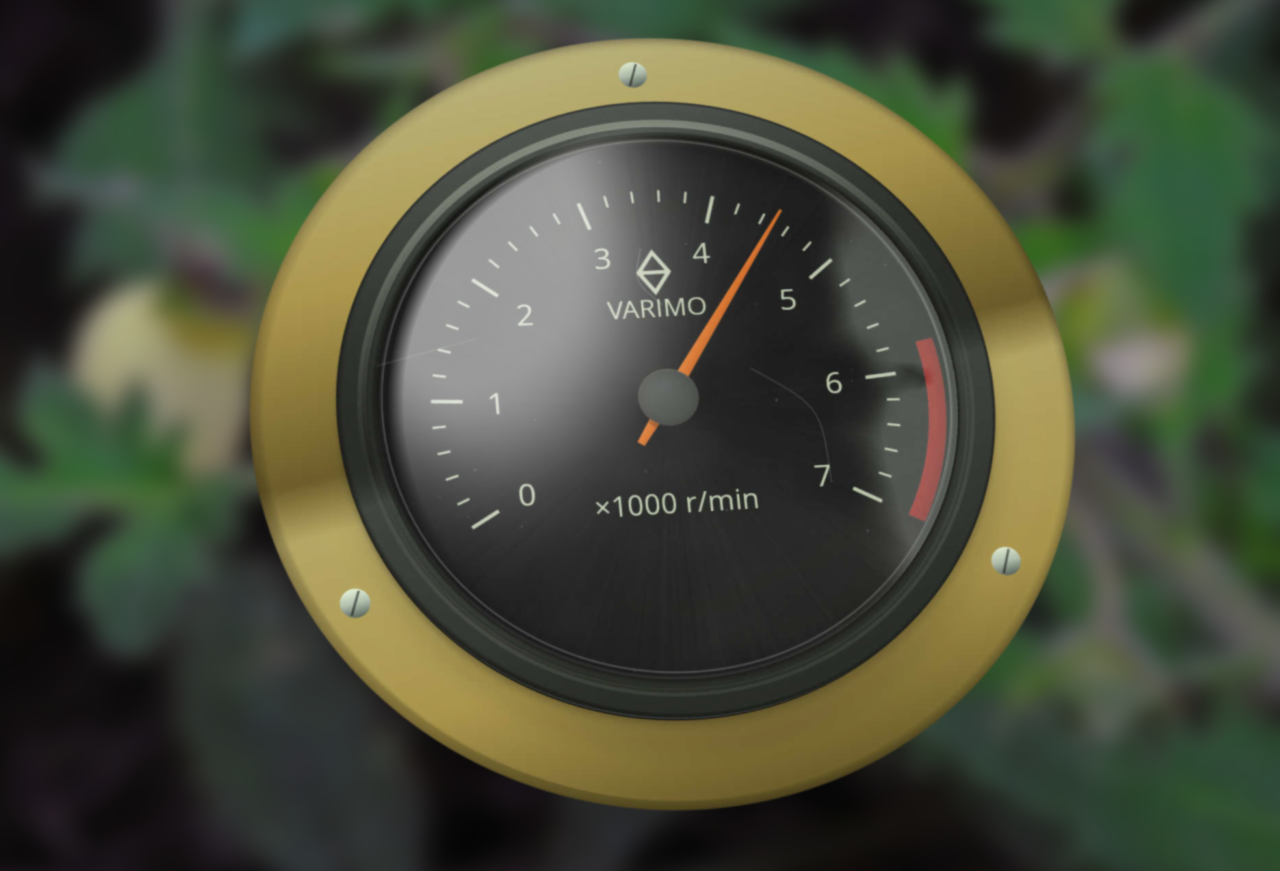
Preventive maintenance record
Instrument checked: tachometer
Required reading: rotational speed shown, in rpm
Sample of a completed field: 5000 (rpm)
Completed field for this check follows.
4500 (rpm)
